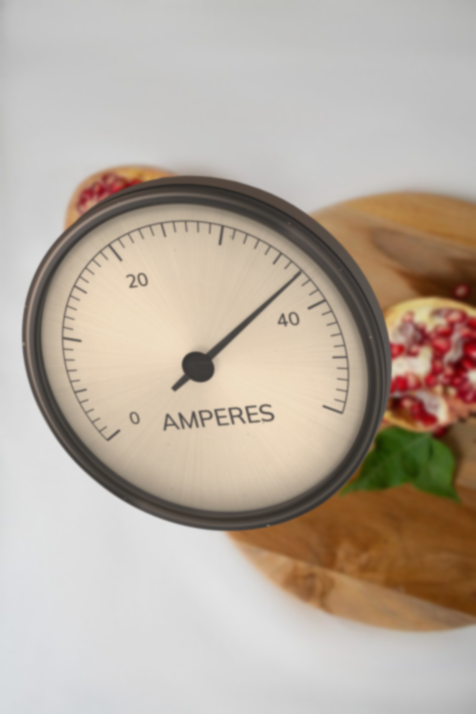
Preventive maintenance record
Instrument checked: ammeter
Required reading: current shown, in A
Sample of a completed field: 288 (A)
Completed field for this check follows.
37 (A)
